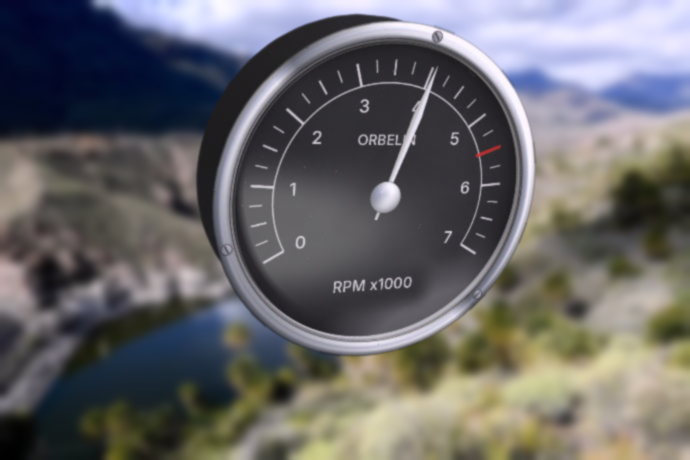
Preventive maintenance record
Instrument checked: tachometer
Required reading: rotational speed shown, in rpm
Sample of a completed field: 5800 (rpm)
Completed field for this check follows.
4000 (rpm)
